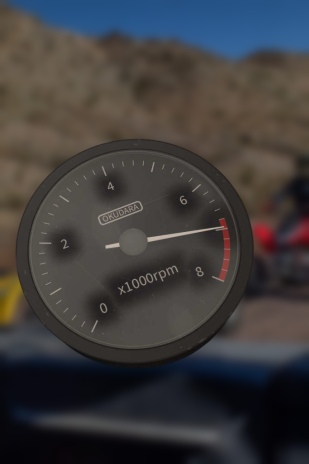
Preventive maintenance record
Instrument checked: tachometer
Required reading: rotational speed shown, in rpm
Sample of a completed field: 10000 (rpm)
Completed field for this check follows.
7000 (rpm)
